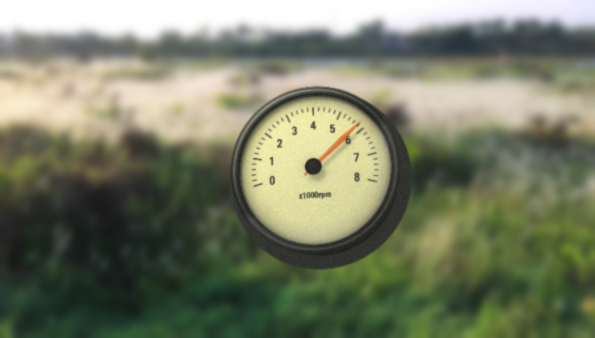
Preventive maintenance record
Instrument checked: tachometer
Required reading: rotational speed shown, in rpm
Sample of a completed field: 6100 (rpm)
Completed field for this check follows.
5800 (rpm)
